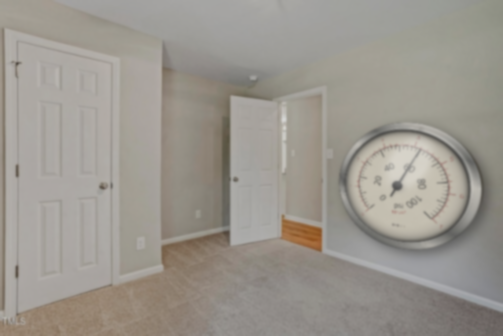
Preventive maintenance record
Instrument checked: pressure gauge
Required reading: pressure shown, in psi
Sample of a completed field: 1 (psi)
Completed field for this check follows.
60 (psi)
